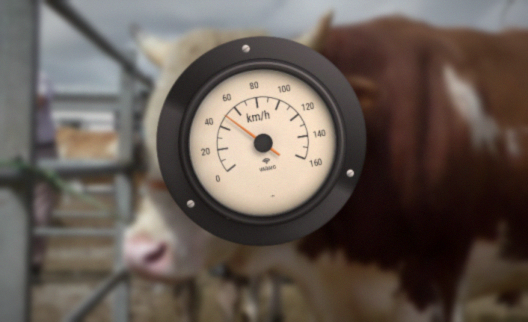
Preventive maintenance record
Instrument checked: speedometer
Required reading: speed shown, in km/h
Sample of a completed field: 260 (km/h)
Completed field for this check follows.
50 (km/h)
